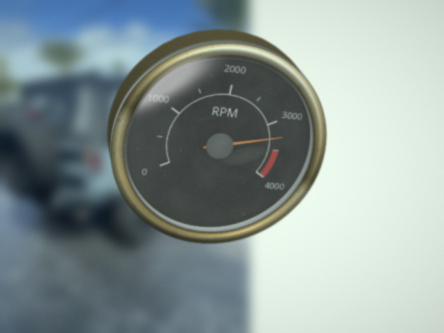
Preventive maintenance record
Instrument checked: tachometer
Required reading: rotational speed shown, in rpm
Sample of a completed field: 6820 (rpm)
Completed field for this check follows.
3250 (rpm)
